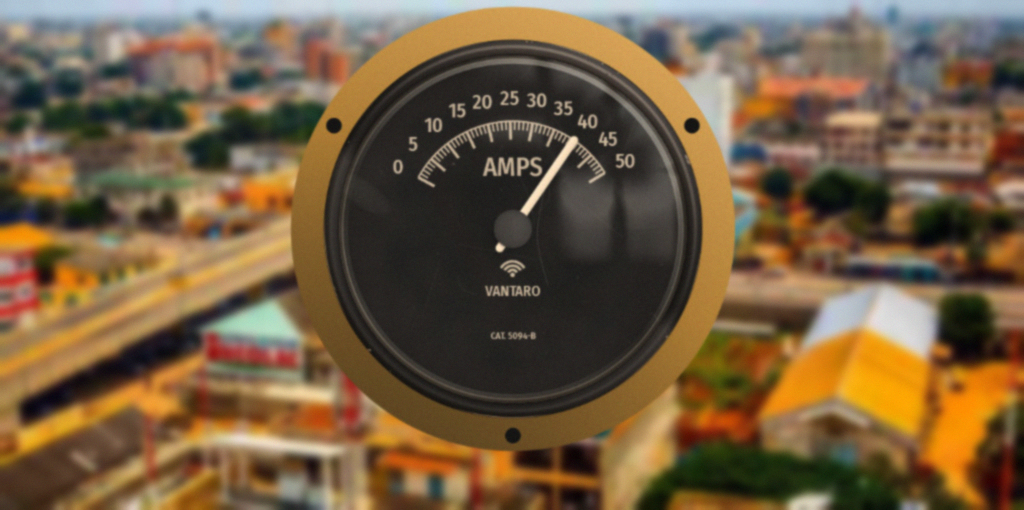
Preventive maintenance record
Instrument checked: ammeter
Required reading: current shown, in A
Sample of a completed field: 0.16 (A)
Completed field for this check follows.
40 (A)
